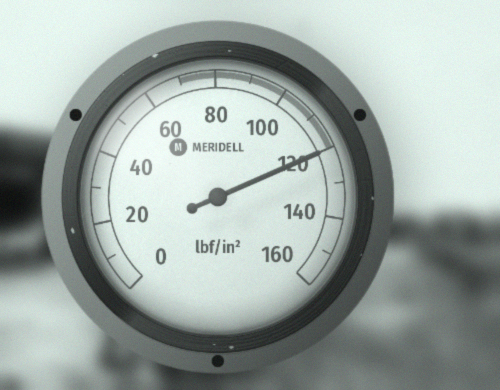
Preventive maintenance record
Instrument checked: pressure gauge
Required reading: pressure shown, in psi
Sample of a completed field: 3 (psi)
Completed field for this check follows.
120 (psi)
